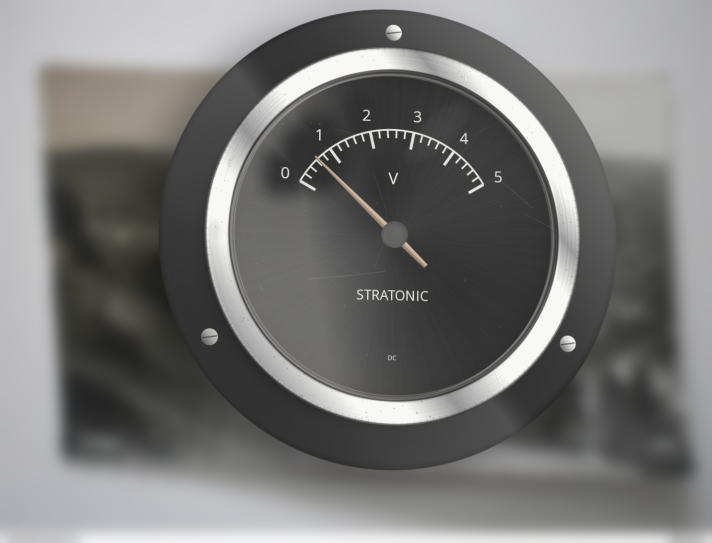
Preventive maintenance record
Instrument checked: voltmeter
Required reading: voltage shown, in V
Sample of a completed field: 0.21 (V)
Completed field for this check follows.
0.6 (V)
